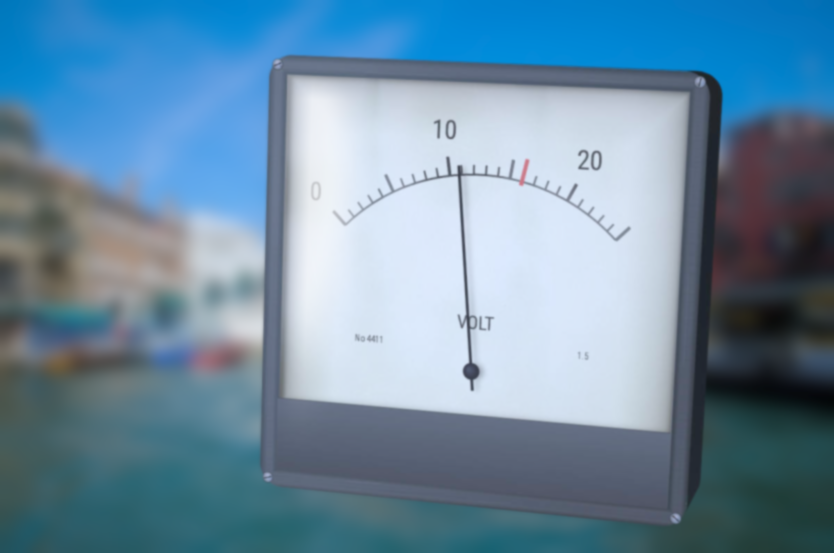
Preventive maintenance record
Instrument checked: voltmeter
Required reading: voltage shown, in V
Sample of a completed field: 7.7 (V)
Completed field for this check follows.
11 (V)
